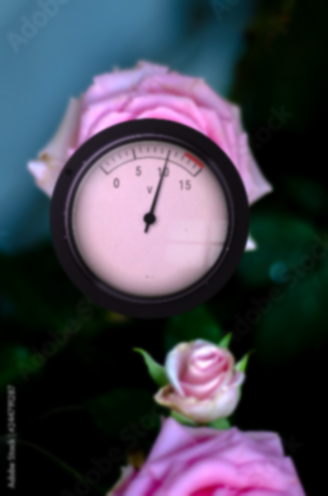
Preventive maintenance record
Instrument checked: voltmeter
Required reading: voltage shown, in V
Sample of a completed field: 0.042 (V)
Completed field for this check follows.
10 (V)
